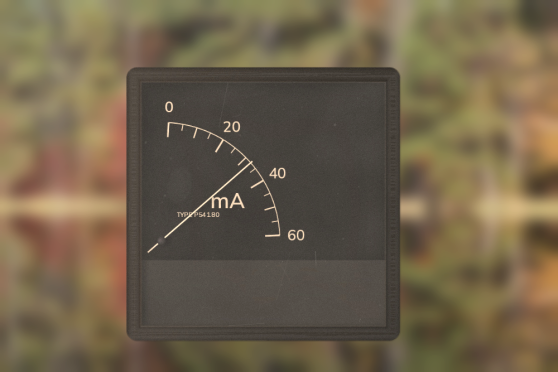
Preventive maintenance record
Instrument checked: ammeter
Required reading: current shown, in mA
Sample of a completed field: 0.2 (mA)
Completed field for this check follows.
32.5 (mA)
